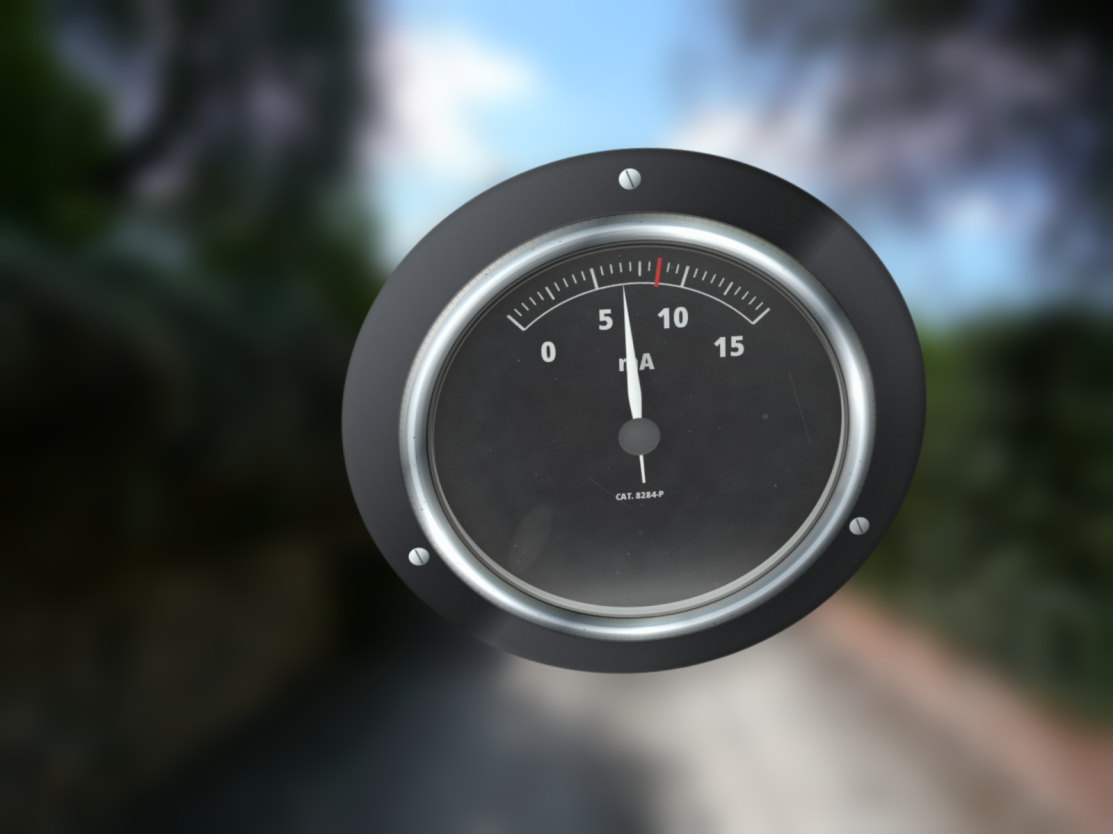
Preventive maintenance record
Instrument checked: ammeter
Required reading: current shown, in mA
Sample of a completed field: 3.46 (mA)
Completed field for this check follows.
6.5 (mA)
